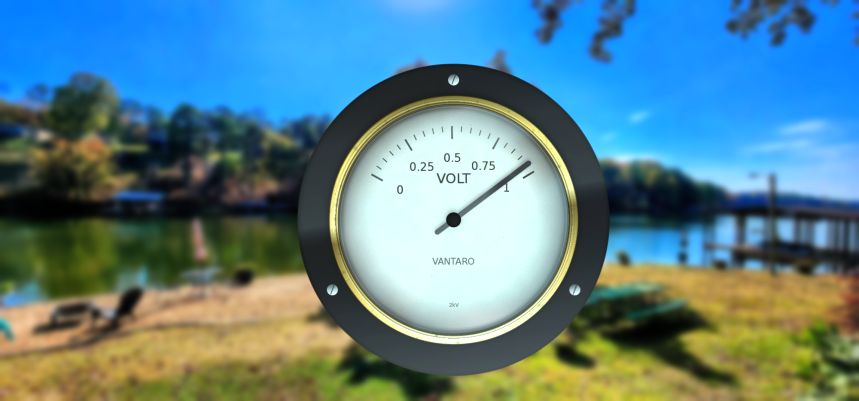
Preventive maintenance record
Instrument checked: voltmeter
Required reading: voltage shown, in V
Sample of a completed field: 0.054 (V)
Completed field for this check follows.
0.95 (V)
